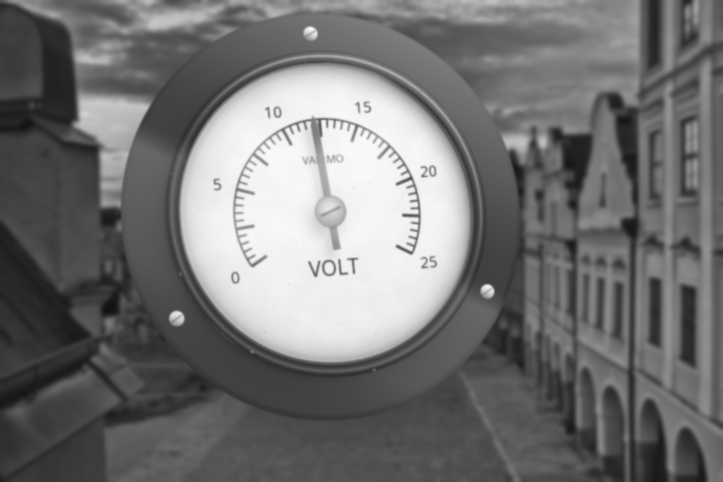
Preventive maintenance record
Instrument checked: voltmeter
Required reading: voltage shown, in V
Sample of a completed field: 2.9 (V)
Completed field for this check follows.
12 (V)
